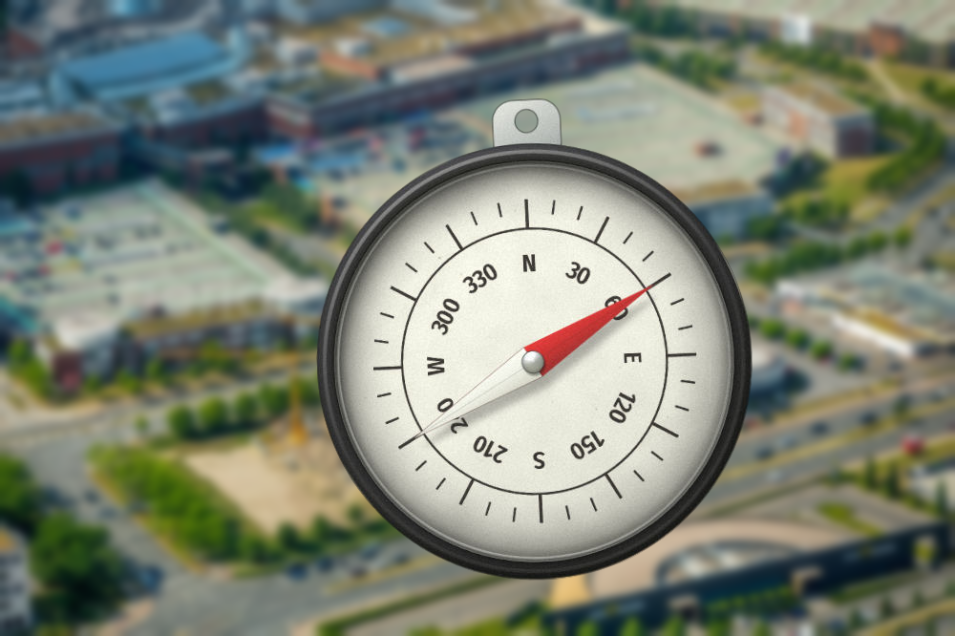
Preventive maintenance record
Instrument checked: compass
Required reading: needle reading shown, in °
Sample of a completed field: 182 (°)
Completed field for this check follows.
60 (°)
